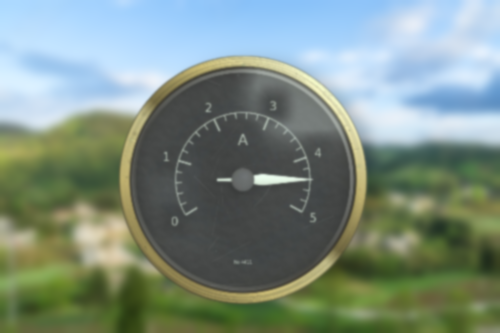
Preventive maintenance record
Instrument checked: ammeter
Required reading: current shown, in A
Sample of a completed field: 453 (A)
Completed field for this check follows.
4.4 (A)
